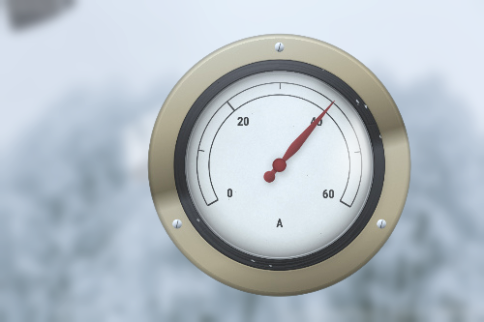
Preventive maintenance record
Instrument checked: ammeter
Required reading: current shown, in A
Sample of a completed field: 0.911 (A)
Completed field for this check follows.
40 (A)
